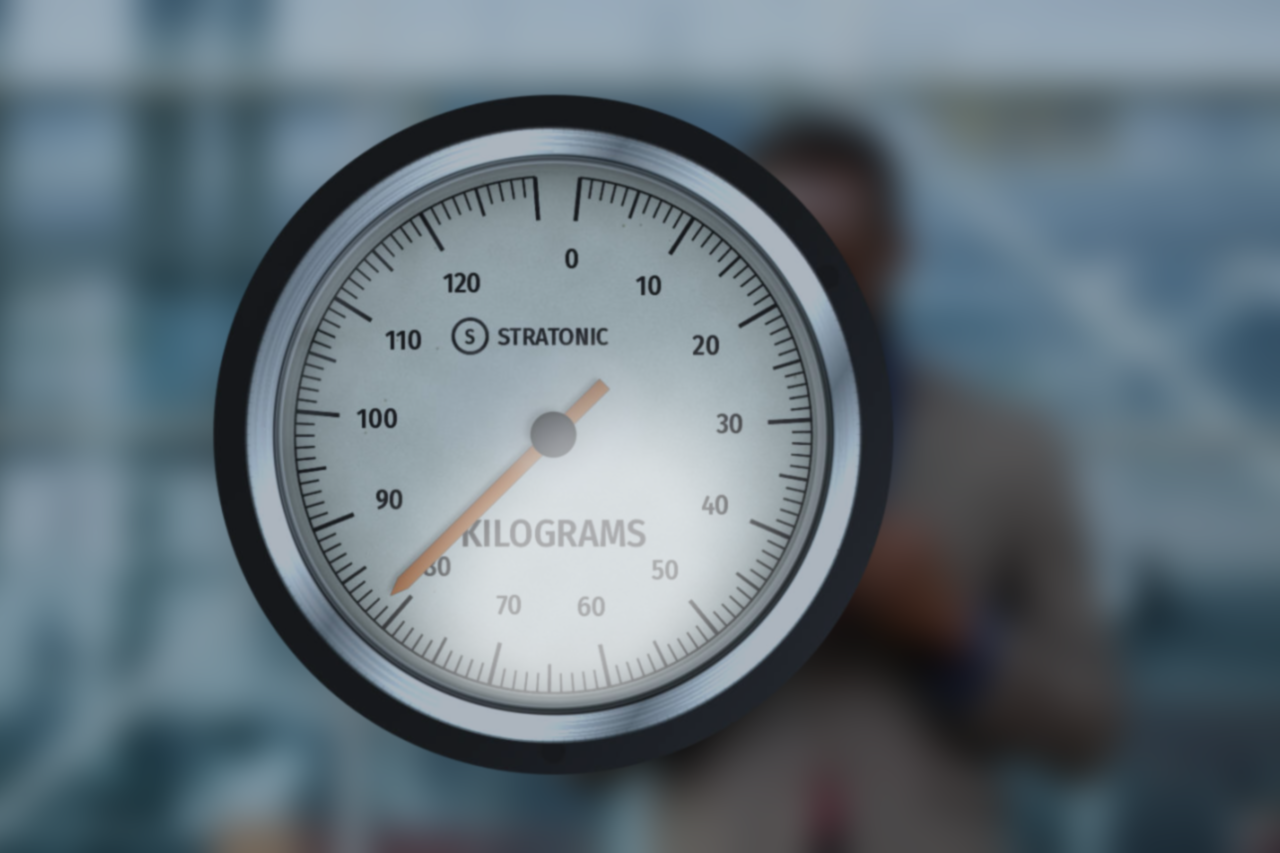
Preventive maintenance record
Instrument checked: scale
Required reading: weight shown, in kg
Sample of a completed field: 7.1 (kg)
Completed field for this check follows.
81.5 (kg)
